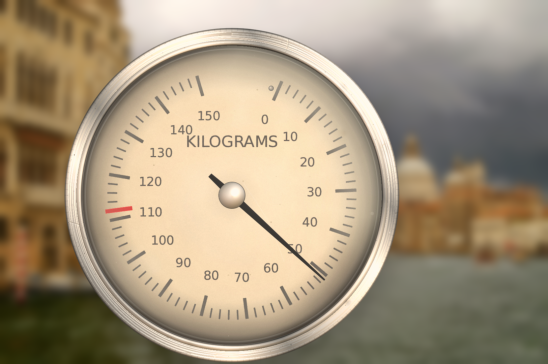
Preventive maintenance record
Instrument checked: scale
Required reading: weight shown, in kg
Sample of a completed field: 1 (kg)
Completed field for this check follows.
51 (kg)
